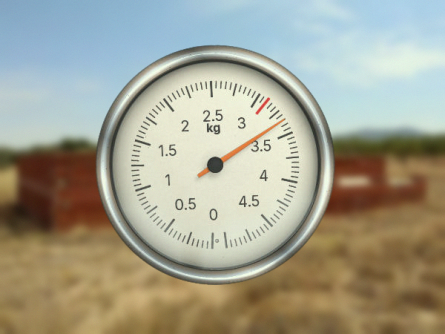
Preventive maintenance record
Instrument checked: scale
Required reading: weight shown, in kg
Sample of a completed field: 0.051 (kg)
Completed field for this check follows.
3.35 (kg)
